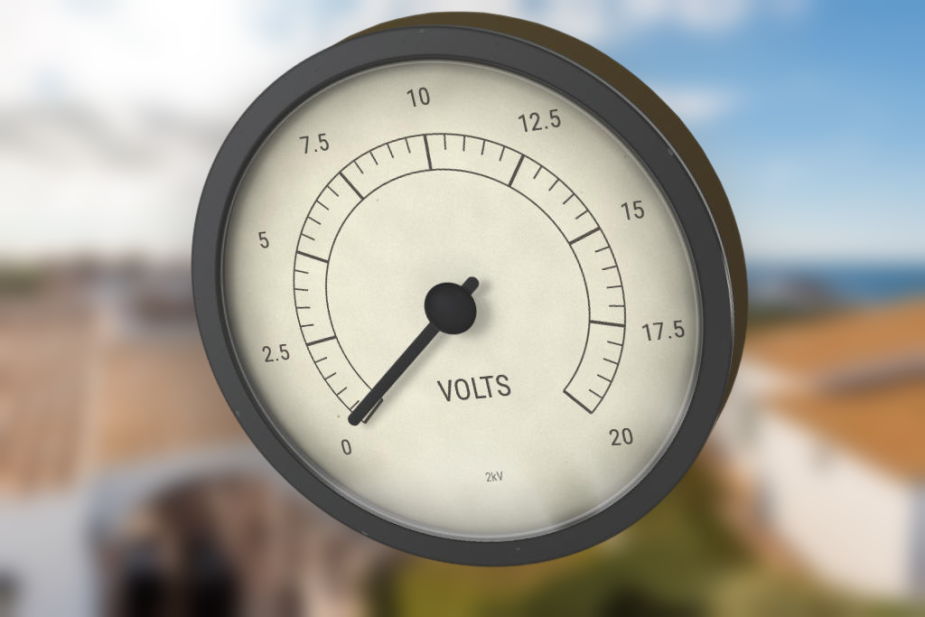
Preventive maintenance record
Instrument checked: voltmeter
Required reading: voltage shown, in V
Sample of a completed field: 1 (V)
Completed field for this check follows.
0.25 (V)
